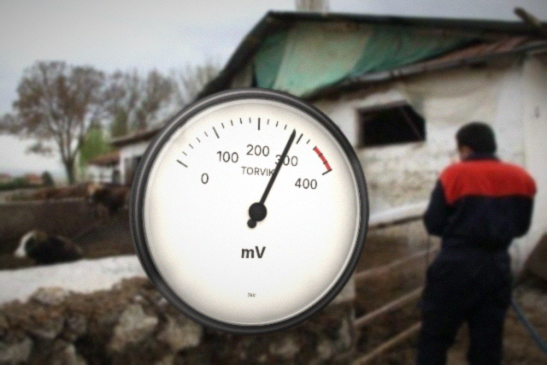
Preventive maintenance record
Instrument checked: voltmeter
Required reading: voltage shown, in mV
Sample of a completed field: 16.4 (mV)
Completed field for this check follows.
280 (mV)
